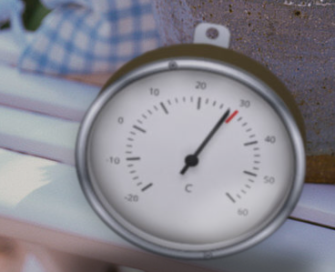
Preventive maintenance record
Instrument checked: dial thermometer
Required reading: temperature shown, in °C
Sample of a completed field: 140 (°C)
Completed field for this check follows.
28 (°C)
